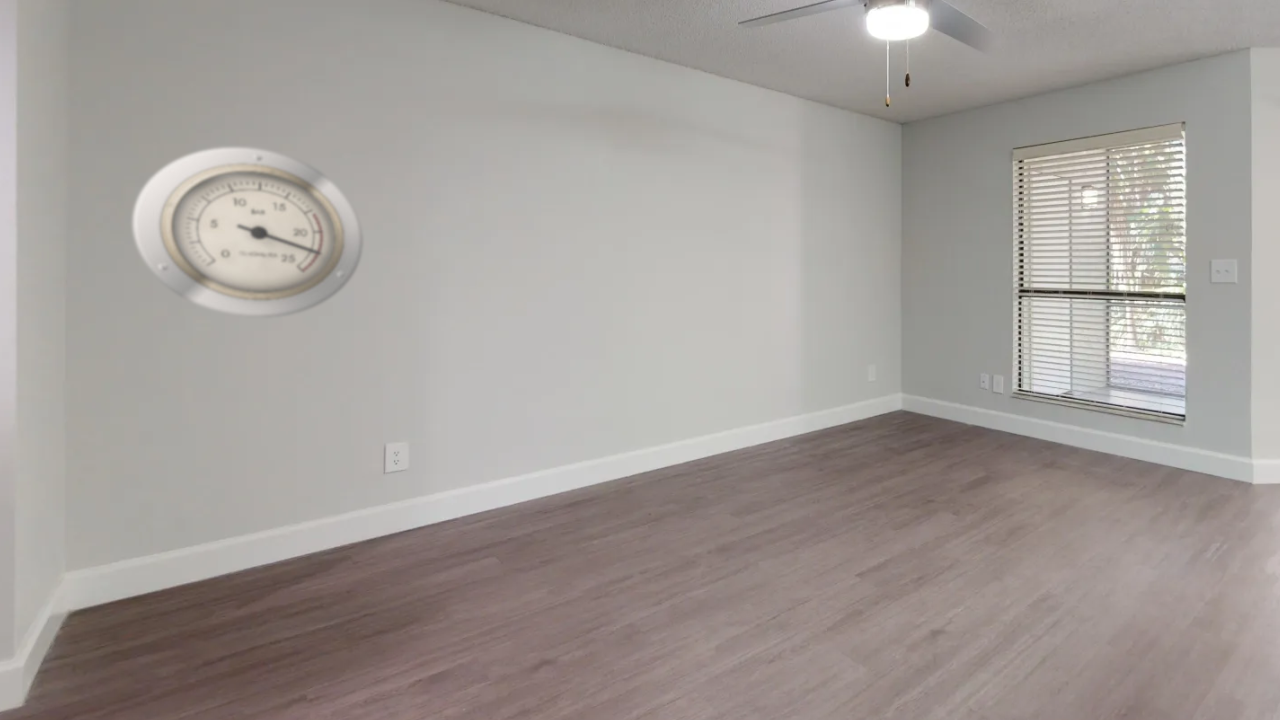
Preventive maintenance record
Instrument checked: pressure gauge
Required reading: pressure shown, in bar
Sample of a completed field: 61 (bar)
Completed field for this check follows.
22.5 (bar)
